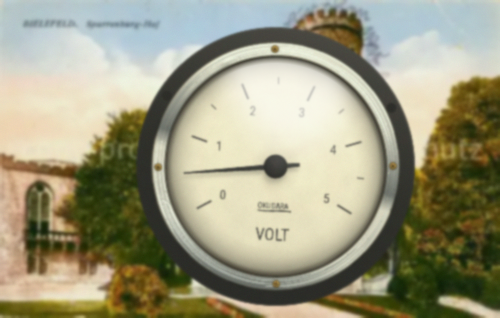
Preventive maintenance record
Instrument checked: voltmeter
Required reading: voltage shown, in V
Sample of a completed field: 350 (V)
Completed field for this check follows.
0.5 (V)
